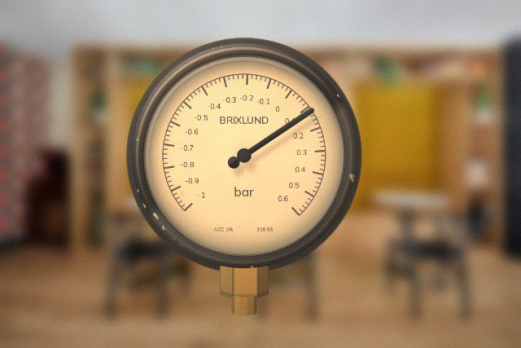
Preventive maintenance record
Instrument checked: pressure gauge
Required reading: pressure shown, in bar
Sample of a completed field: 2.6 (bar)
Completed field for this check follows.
0.12 (bar)
